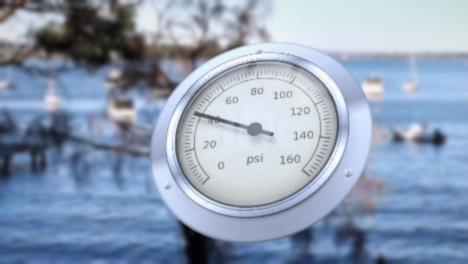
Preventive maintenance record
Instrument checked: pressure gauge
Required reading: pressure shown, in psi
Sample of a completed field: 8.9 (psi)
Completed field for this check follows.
40 (psi)
